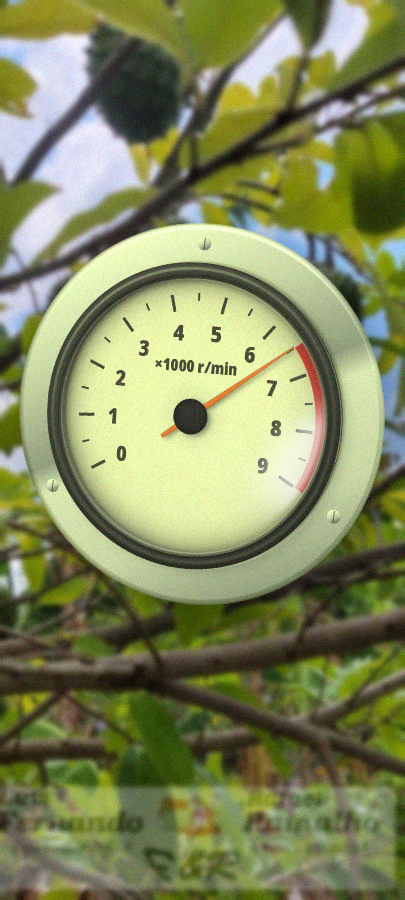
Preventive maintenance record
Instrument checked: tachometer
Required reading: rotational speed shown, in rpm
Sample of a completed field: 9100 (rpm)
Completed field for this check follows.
6500 (rpm)
